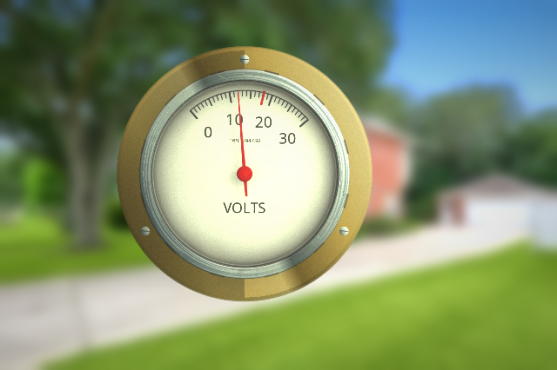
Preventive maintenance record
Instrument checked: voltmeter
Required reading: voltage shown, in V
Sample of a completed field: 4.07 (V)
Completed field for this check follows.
12 (V)
